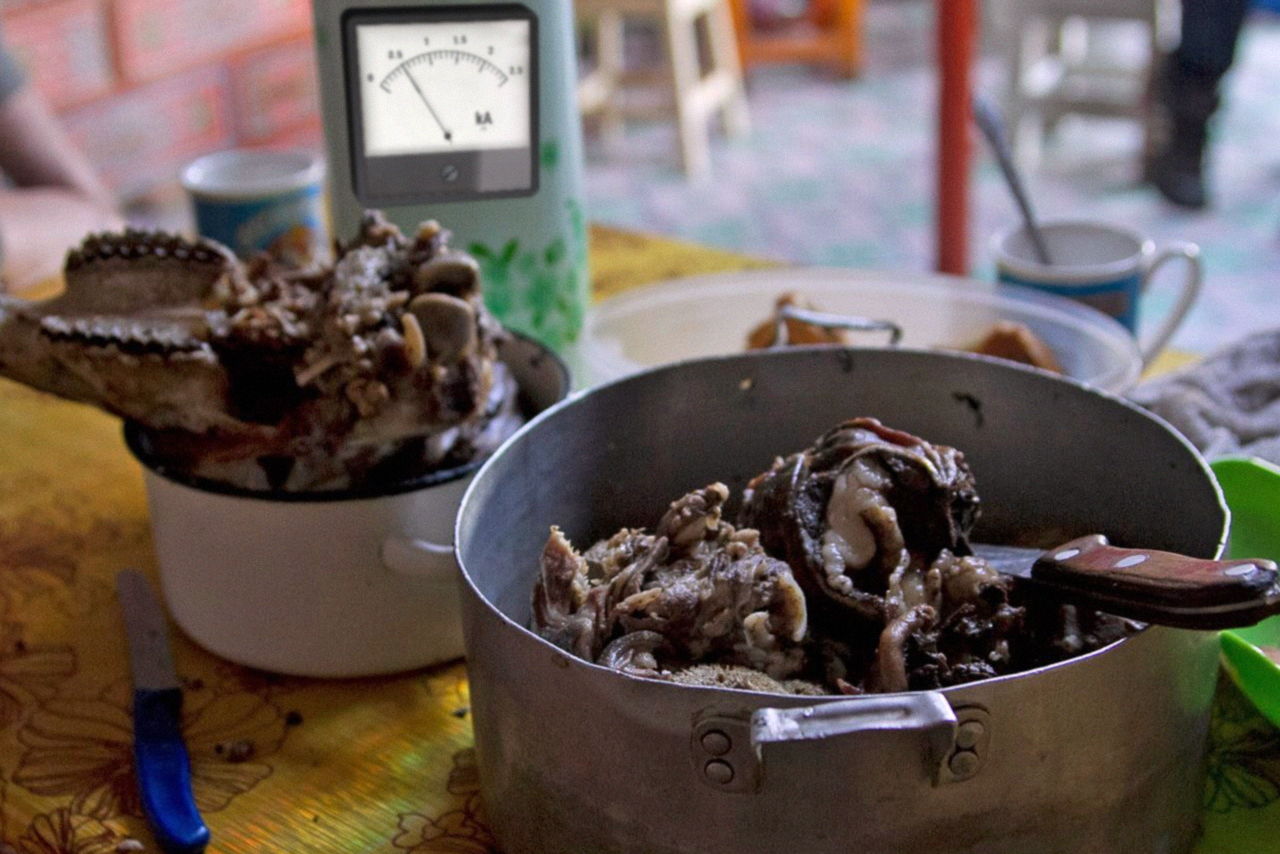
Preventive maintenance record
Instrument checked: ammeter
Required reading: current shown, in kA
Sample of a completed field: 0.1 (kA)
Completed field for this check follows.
0.5 (kA)
